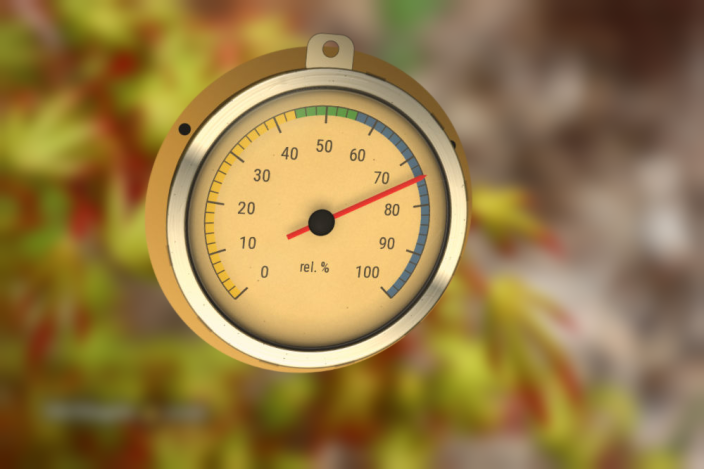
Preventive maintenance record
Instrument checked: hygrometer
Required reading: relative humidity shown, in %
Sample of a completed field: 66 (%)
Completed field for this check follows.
74 (%)
